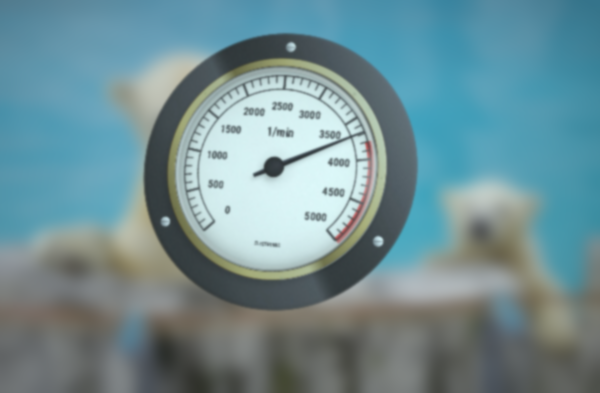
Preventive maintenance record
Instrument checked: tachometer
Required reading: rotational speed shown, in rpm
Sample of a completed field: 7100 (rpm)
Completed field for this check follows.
3700 (rpm)
